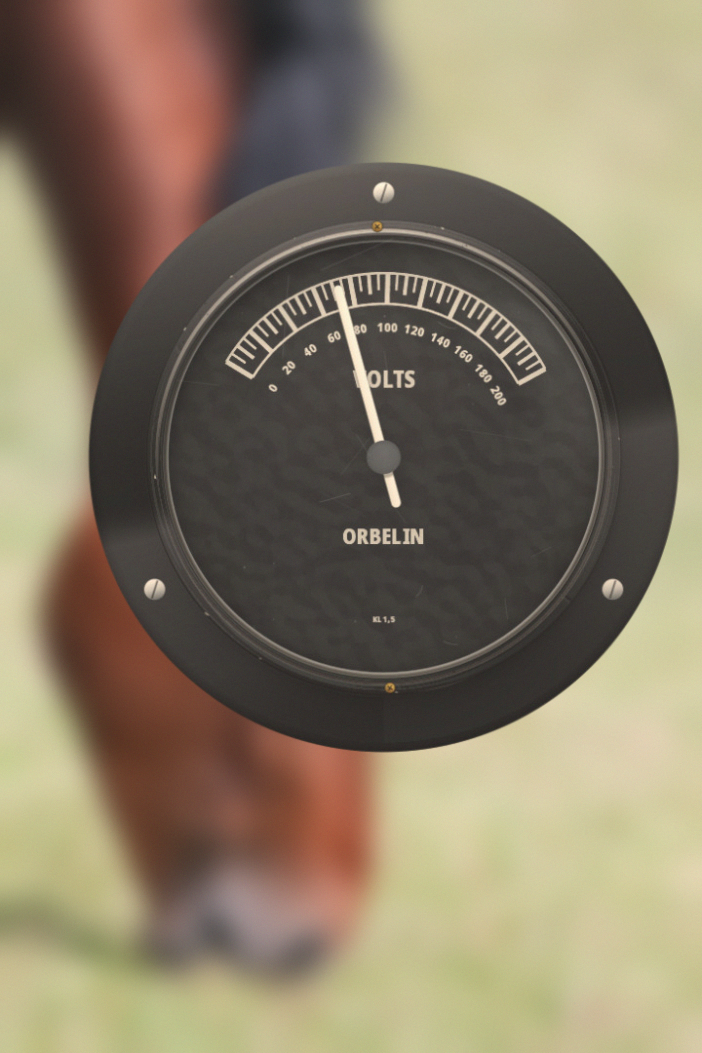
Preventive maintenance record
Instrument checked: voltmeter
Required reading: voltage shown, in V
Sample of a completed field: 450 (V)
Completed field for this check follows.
72.5 (V)
